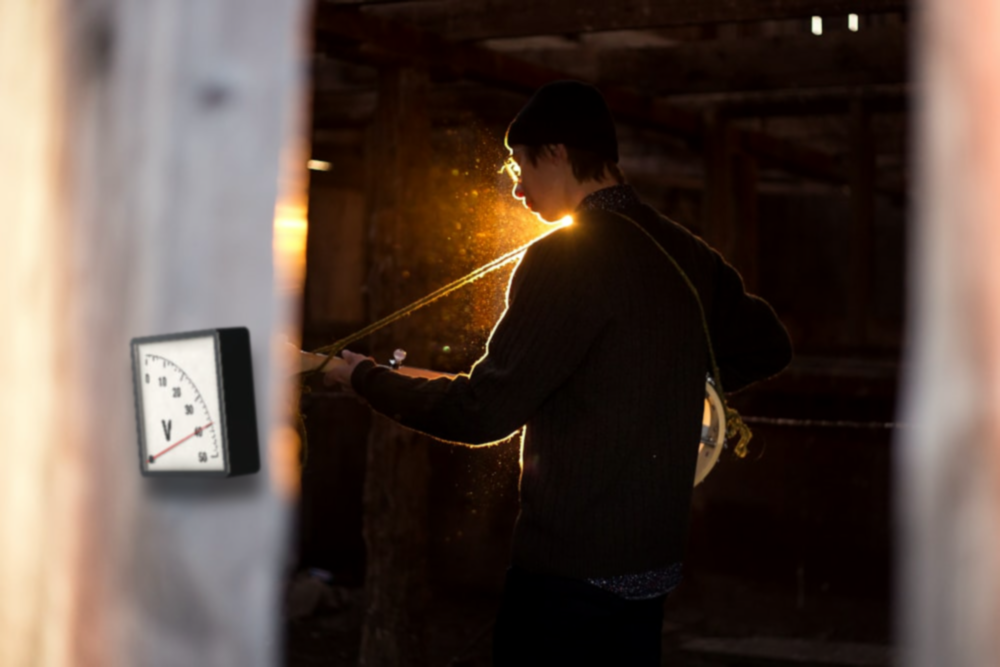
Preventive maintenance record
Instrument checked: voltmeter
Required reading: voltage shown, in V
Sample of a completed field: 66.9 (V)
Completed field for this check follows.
40 (V)
